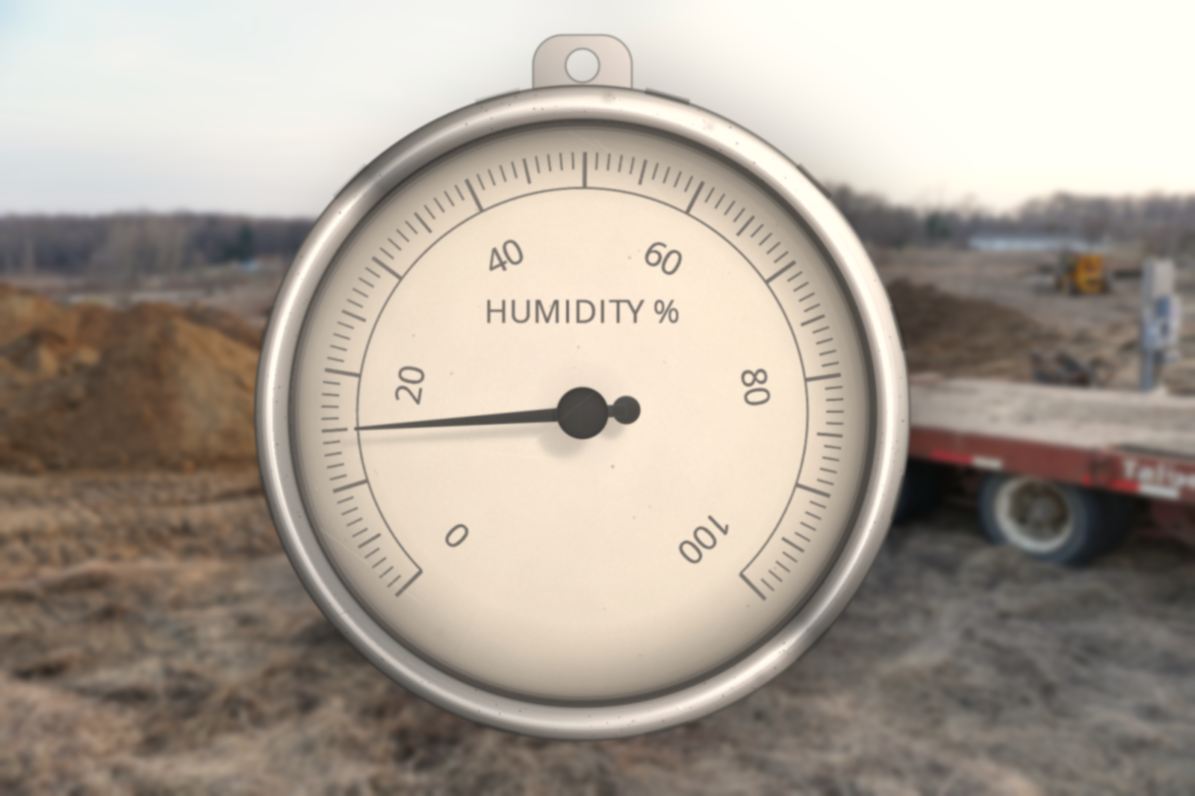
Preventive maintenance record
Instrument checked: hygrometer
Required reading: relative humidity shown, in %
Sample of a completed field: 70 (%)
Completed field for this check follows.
15 (%)
